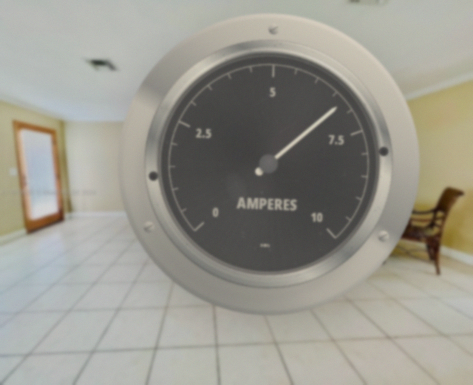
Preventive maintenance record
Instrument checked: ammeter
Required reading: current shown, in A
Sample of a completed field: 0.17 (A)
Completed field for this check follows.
6.75 (A)
